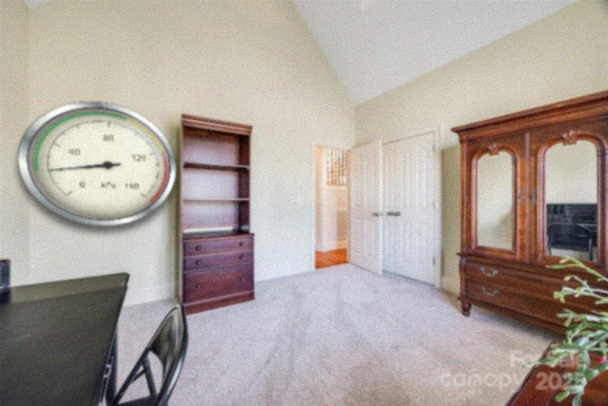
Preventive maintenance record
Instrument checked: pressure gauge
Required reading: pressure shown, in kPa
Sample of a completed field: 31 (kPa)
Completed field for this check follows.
20 (kPa)
